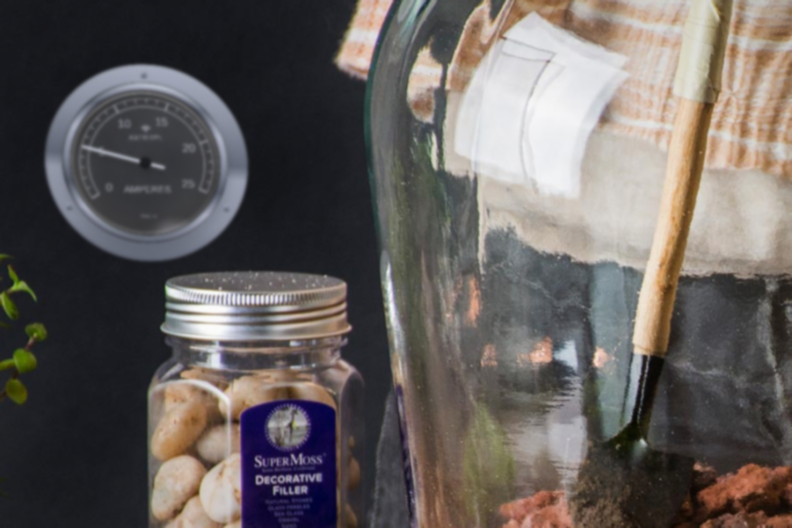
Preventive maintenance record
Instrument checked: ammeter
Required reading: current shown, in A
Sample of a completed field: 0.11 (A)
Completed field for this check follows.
5 (A)
